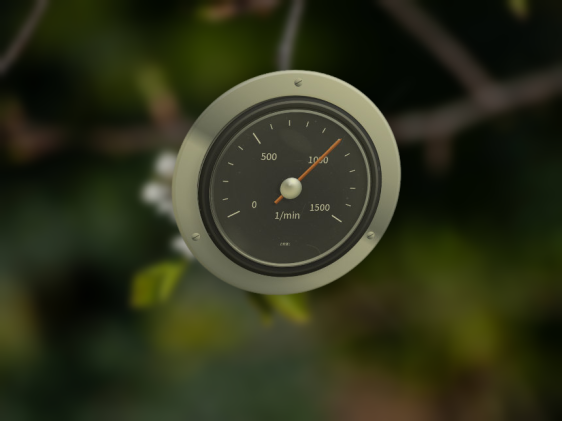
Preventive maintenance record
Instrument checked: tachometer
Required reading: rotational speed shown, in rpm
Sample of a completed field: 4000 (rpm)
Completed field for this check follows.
1000 (rpm)
